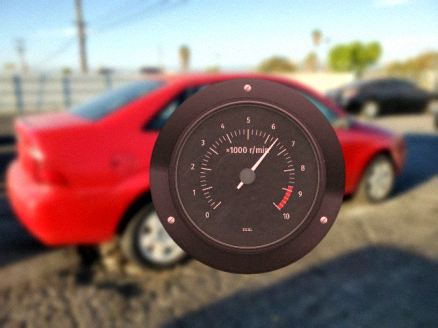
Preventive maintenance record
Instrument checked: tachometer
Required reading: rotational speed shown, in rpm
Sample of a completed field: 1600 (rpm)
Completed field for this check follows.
6400 (rpm)
